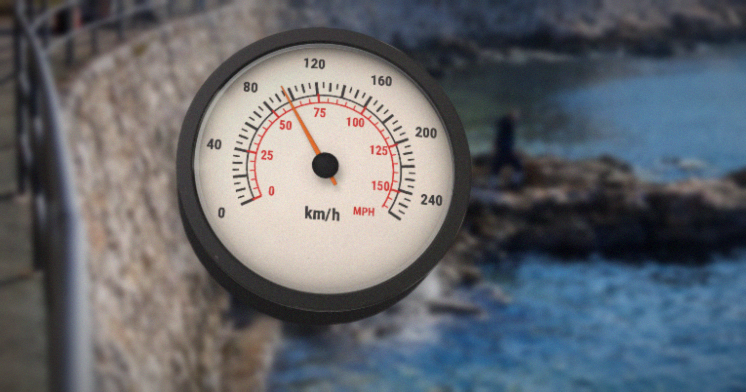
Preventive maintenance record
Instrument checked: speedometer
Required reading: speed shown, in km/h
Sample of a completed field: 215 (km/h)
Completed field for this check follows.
95 (km/h)
